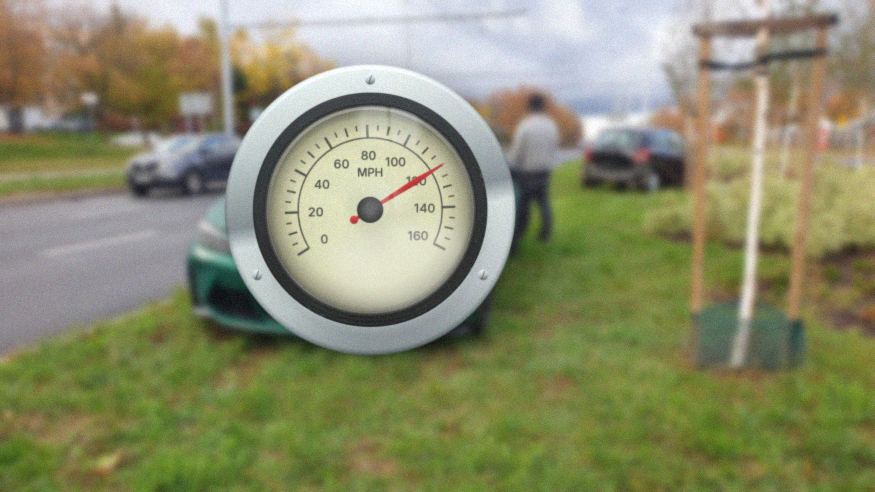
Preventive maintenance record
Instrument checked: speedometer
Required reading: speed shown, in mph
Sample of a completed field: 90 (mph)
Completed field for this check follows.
120 (mph)
